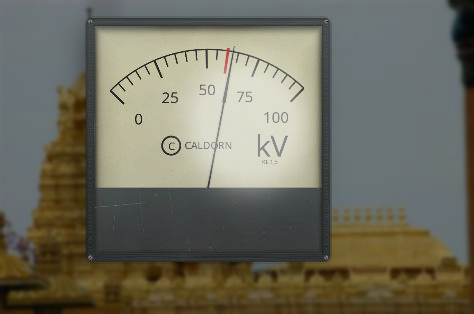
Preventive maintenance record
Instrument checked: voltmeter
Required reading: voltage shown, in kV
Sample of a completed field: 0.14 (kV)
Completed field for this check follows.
62.5 (kV)
